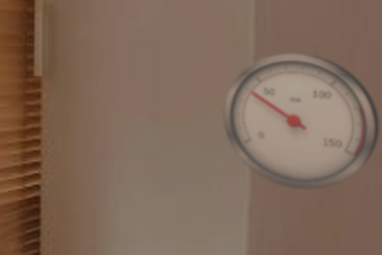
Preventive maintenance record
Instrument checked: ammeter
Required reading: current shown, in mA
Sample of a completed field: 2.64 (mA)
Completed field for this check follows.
40 (mA)
